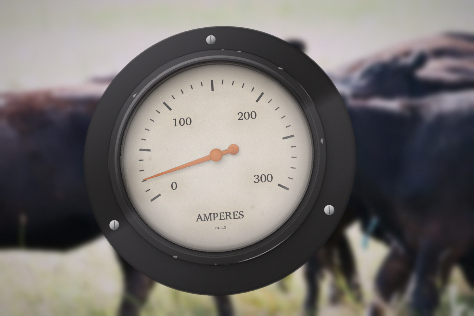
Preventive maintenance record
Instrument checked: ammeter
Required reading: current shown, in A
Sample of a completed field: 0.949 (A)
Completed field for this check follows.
20 (A)
